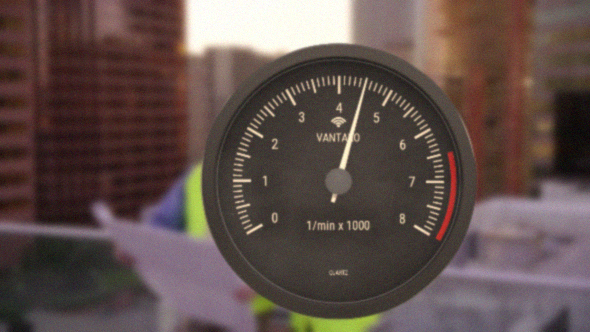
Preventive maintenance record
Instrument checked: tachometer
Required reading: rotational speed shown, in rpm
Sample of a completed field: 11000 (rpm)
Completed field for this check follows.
4500 (rpm)
